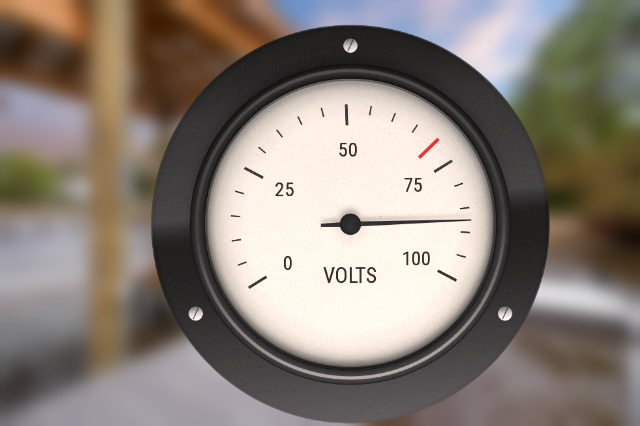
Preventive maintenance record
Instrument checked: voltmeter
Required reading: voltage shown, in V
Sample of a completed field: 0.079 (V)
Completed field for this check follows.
87.5 (V)
